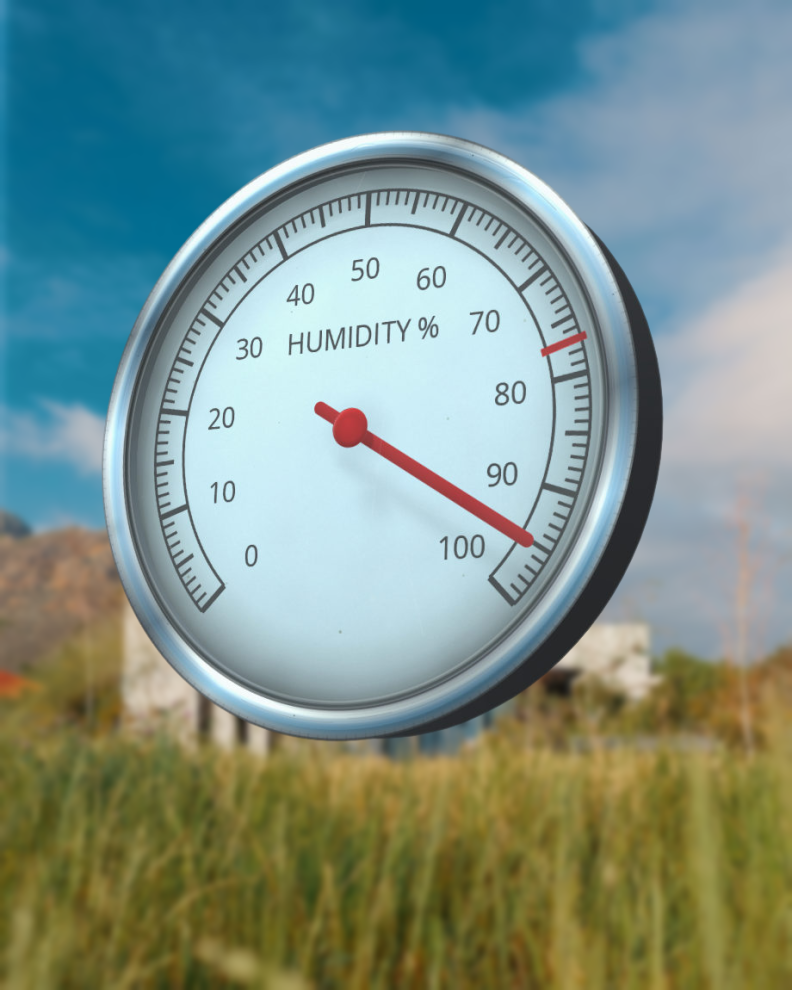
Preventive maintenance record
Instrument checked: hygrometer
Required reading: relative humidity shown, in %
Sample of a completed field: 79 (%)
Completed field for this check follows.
95 (%)
